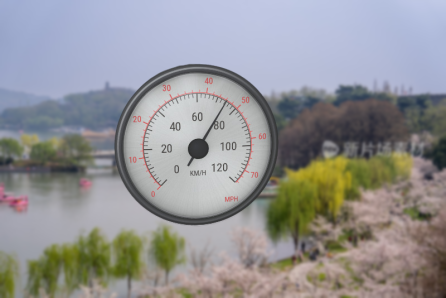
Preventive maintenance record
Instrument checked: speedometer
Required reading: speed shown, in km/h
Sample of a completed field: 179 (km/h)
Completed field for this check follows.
74 (km/h)
